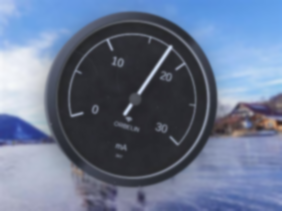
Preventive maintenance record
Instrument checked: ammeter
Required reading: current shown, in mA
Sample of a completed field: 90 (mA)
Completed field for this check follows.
17.5 (mA)
